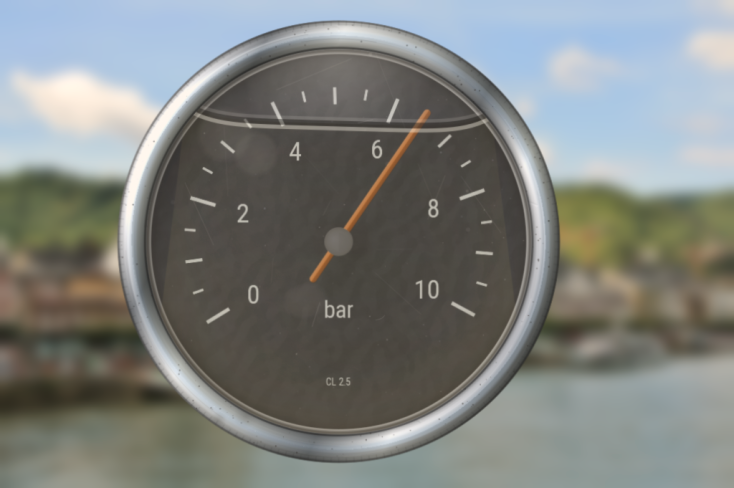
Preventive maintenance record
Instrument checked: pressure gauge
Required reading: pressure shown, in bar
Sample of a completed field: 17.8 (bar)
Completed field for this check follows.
6.5 (bar)
